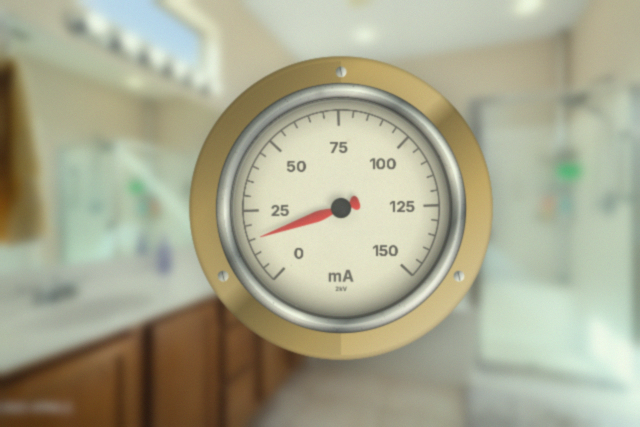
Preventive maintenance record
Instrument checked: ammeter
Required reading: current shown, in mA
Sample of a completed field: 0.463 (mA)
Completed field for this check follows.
15 (mA)
